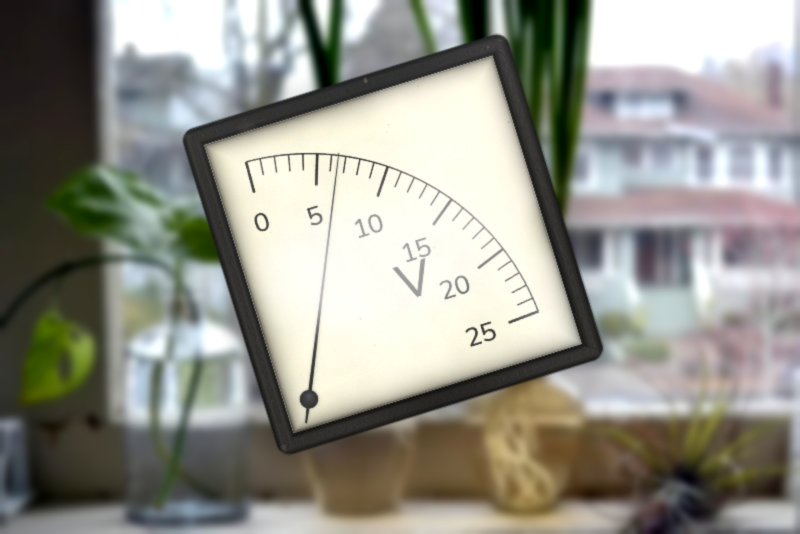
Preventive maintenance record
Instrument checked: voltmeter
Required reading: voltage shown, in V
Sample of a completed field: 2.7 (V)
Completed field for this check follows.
6.5 (V)
